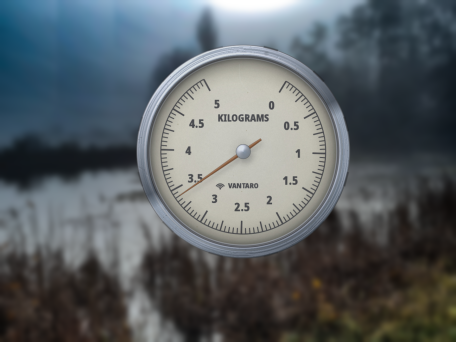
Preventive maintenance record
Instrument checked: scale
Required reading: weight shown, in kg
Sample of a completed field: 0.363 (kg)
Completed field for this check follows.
3.4 (kg)
